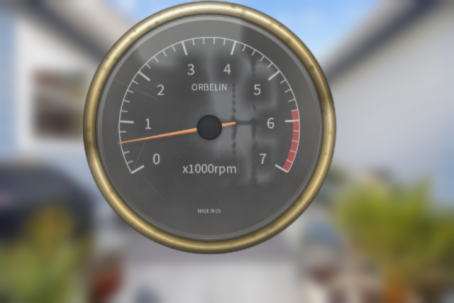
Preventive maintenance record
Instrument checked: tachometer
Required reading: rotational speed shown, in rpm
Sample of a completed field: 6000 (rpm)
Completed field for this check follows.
600 (rpm)
